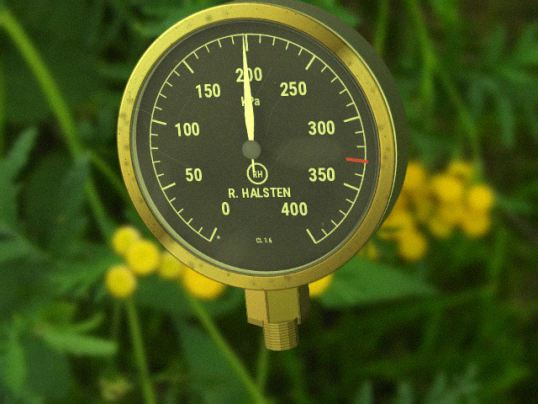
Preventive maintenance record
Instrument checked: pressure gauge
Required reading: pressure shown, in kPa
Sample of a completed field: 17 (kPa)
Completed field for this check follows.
200 (kPa)
